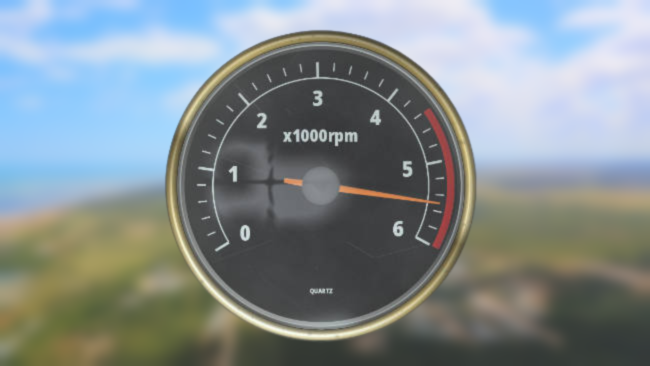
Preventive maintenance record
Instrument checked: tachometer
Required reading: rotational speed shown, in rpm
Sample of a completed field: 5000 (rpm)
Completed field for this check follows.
5500 (rpm)
